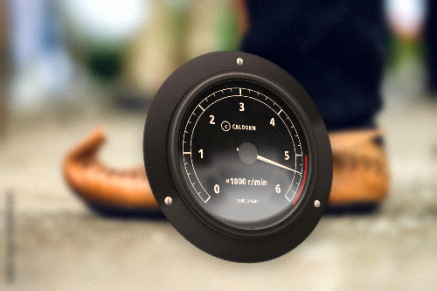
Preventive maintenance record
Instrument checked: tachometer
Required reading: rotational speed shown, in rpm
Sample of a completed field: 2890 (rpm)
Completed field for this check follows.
5400 (rpm)
